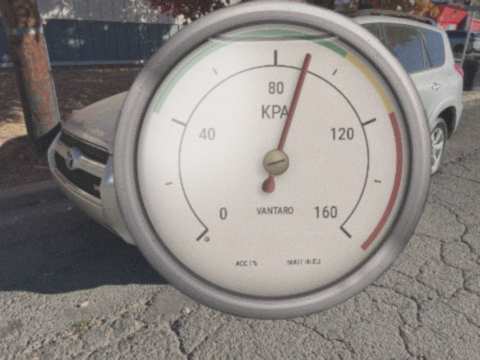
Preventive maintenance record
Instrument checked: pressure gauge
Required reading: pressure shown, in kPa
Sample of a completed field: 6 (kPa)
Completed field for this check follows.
90 (kPa)
